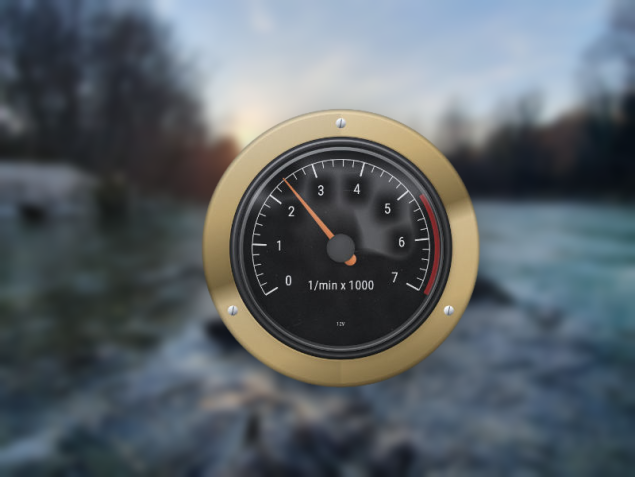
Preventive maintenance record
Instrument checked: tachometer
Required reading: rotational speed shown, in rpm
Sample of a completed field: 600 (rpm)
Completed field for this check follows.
2400 (rpm)
